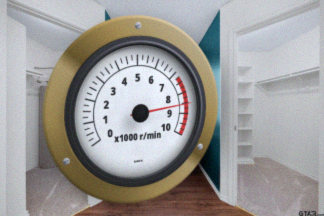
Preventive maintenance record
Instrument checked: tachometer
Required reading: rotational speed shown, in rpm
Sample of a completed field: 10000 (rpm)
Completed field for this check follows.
8500 (rpm)
